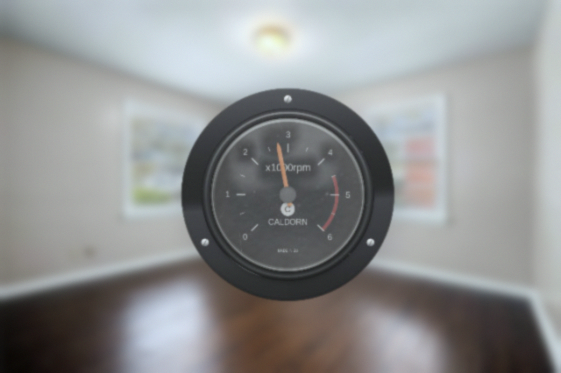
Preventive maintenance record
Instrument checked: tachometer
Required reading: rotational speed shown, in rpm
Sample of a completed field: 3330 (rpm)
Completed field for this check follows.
2750 (rpm)
